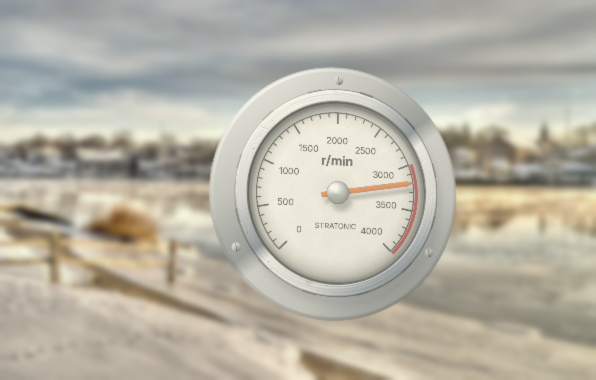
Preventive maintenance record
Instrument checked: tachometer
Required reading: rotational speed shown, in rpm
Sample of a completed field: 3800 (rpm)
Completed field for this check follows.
3200 (rpm)
